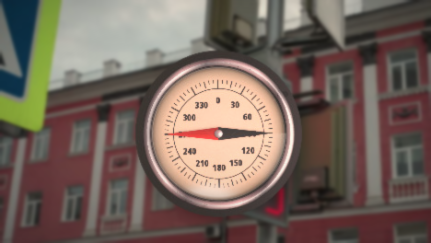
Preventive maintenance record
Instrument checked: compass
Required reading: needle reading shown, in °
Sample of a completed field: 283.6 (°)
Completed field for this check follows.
270 (°)
